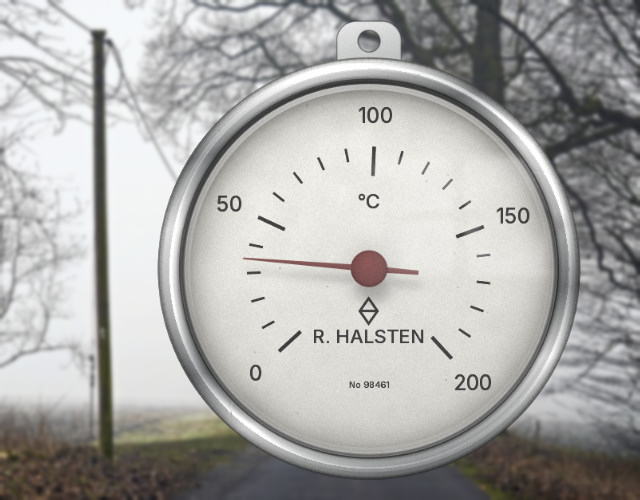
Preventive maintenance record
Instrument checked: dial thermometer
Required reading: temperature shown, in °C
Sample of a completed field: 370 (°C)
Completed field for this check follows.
35 (°C)
